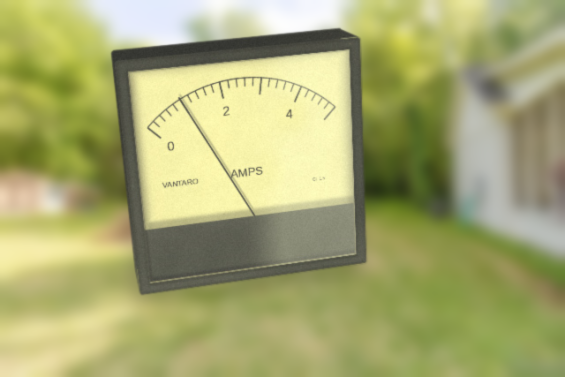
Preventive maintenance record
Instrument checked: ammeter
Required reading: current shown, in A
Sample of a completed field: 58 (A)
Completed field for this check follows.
1 (A)
